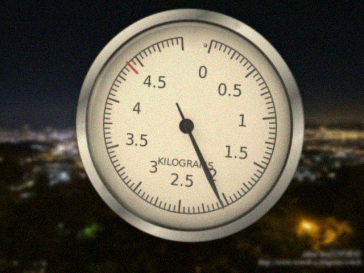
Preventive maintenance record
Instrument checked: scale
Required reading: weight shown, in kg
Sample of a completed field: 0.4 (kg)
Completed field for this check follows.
2.05 (kg)
